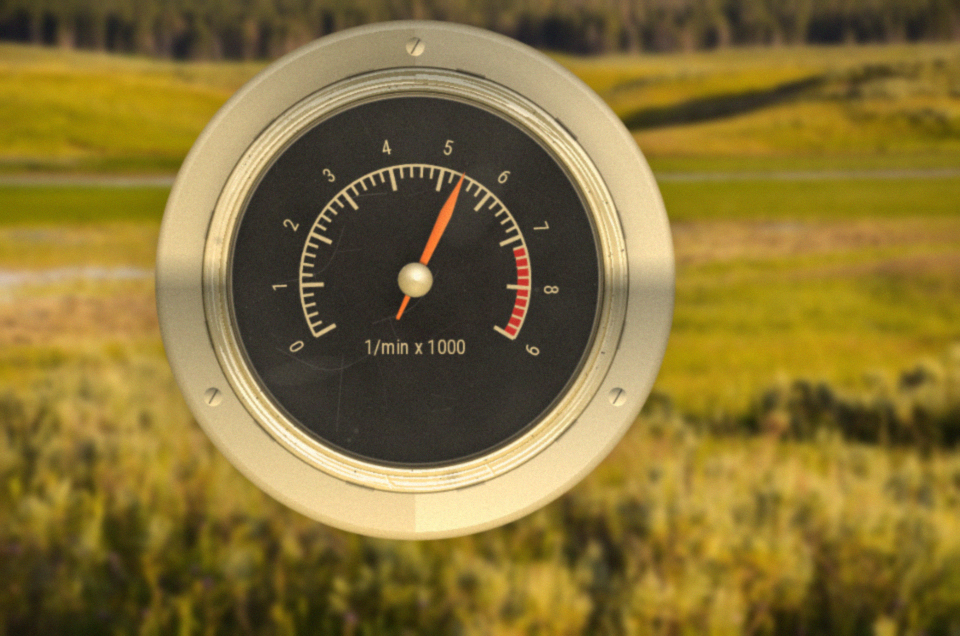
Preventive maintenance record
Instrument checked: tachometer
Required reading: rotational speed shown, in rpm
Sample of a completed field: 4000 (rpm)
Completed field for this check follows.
5400 (rpm)
